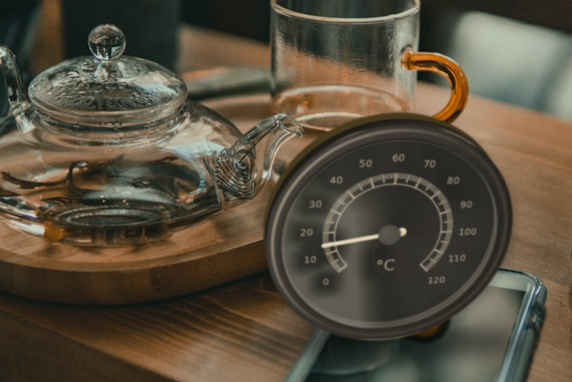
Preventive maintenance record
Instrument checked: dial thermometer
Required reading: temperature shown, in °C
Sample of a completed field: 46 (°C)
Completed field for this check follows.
15 (°C)
